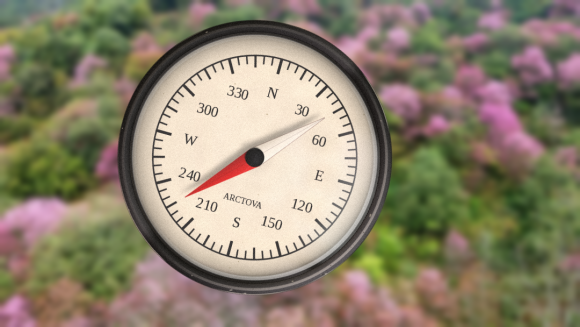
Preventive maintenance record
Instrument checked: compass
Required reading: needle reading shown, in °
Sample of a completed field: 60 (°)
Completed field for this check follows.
225 (°)
